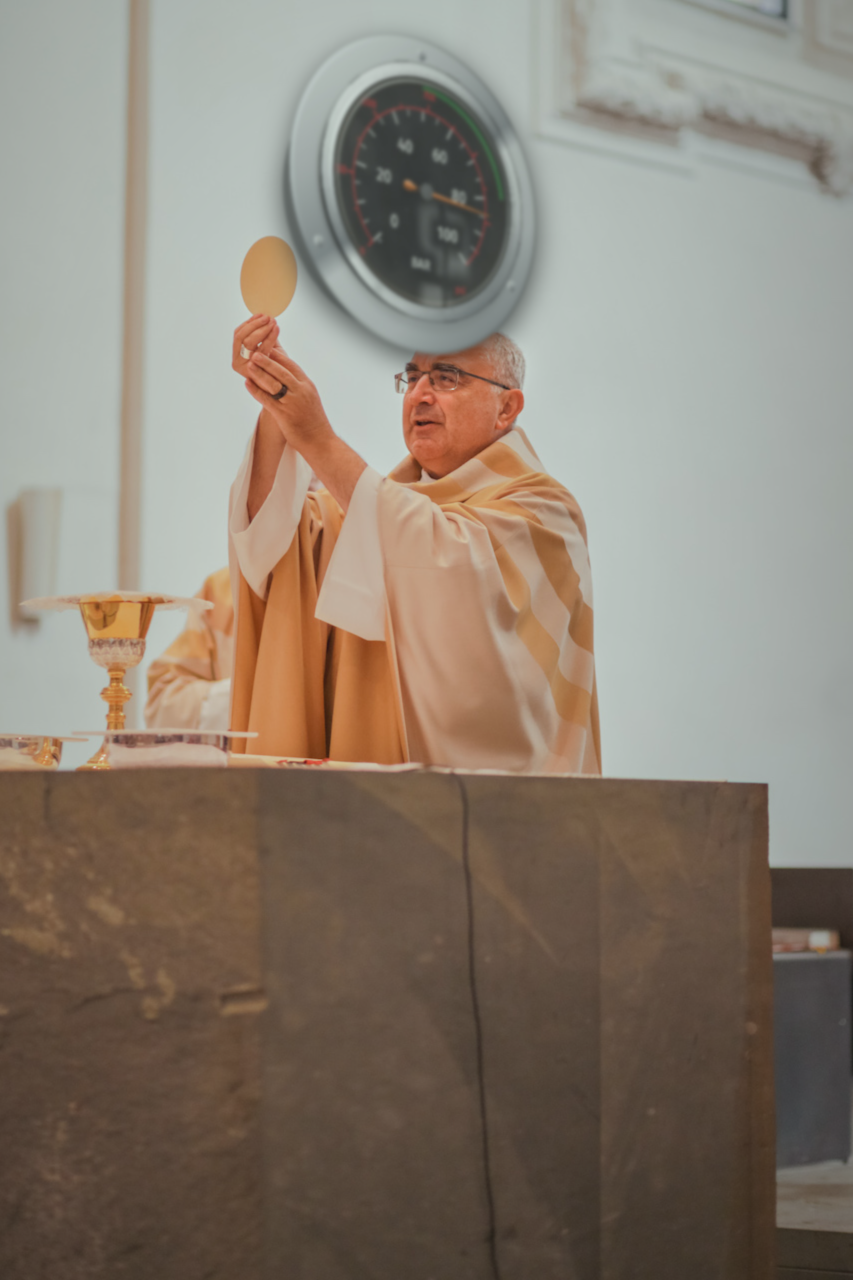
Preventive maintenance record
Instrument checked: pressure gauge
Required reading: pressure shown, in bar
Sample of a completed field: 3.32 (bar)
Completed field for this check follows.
85 (bar)
